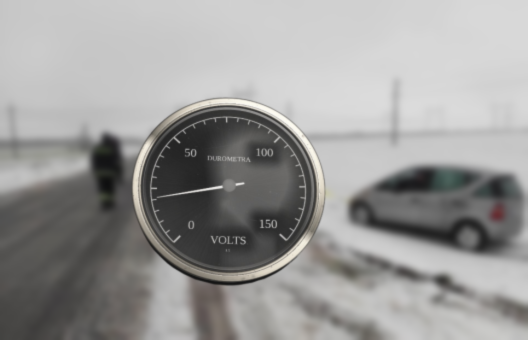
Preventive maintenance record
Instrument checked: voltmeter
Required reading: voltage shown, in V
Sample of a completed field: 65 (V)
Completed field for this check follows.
20 (V)
